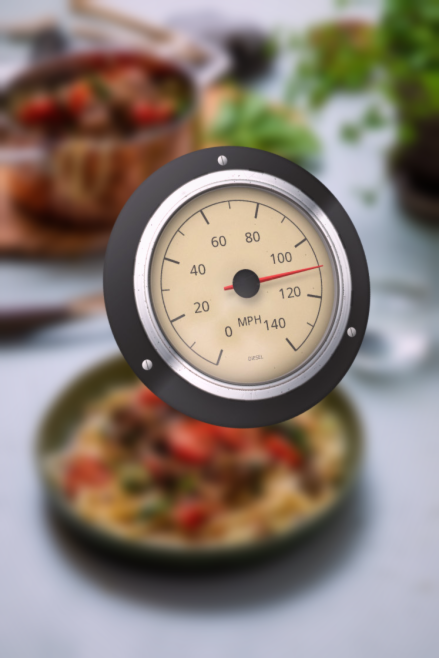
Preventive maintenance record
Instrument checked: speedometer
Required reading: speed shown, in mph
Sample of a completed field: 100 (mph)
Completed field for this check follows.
110 (mph)
